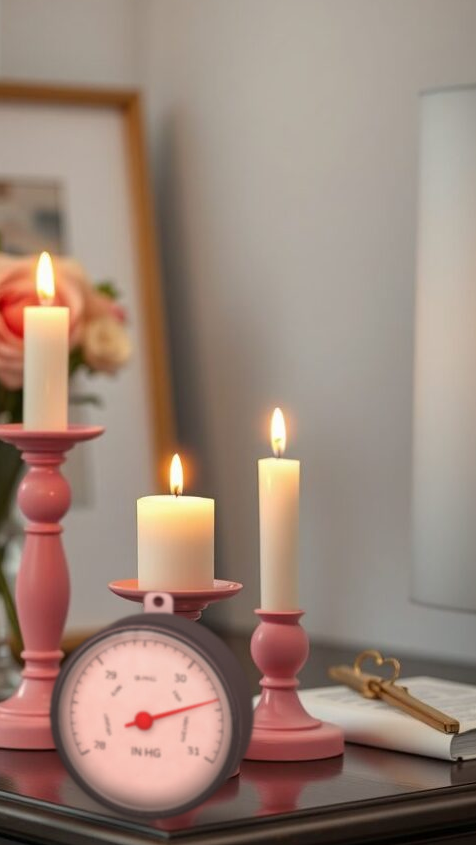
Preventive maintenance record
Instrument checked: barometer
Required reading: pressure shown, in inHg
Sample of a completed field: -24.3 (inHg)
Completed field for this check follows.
30.4 (inHg)
